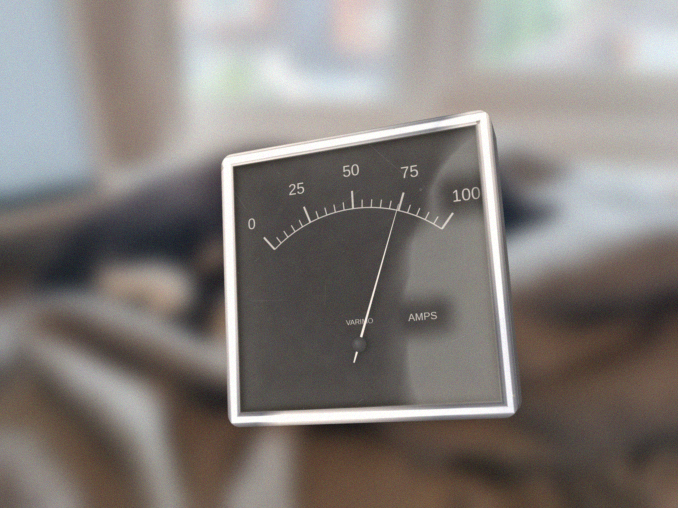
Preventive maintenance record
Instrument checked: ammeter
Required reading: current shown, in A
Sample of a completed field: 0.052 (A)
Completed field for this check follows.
75 (A)
